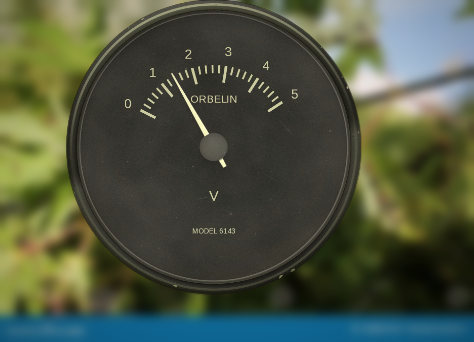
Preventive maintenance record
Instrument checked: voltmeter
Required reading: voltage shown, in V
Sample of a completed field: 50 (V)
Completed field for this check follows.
1.4 (V)
